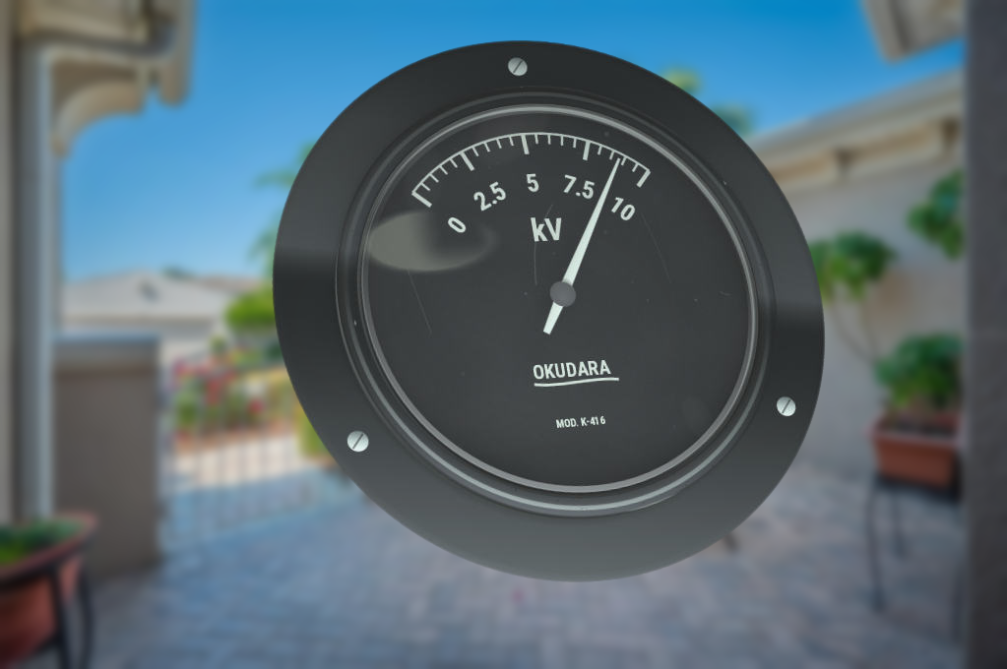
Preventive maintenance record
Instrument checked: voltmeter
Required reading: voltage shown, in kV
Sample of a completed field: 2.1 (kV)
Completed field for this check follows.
8.75 (kV)
